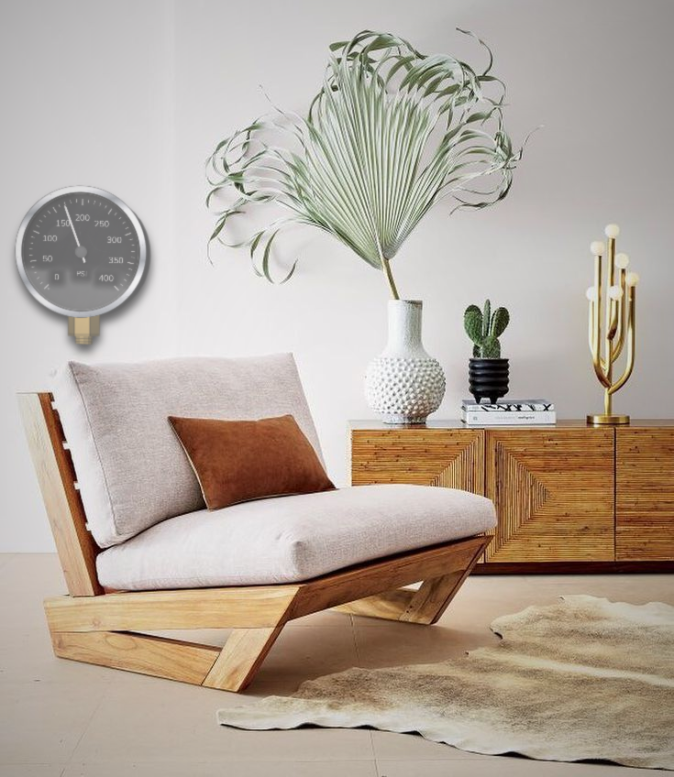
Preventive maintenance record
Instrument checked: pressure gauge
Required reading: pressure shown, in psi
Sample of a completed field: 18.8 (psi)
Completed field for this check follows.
170 (psi)
